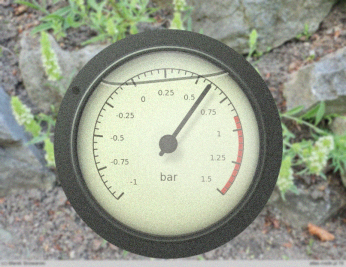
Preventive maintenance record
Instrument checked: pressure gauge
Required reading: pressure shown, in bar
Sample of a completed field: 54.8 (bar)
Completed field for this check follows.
0.6 (bar)
